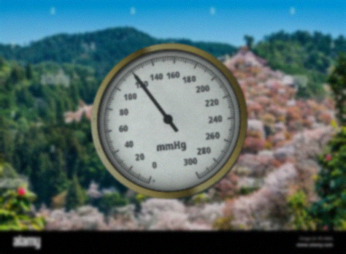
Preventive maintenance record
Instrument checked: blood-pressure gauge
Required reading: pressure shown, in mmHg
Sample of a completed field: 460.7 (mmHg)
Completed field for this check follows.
120 (mmHg)
